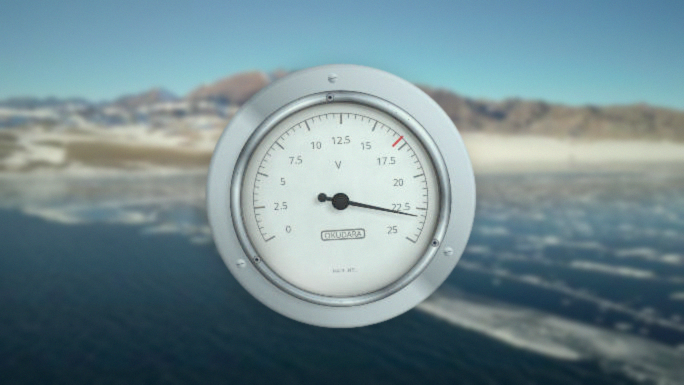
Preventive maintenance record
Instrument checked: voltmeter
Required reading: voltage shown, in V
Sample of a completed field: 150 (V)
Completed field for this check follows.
23 (V)
